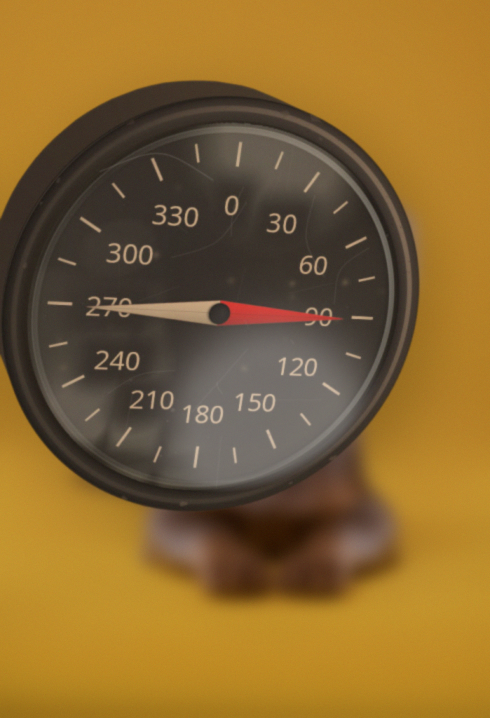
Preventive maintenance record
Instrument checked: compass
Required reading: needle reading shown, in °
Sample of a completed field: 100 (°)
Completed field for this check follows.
90 (°)
